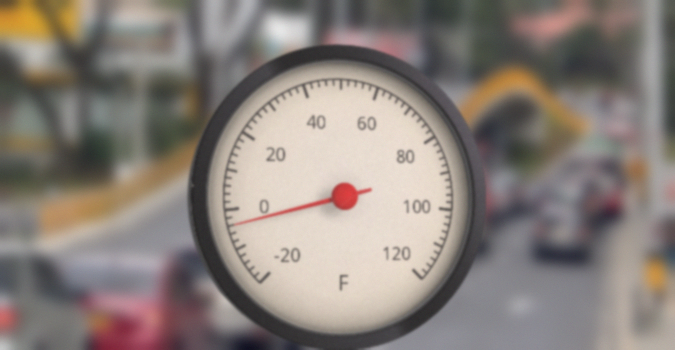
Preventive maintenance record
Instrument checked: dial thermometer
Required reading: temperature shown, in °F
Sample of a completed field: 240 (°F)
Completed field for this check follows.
-4 (°F)
